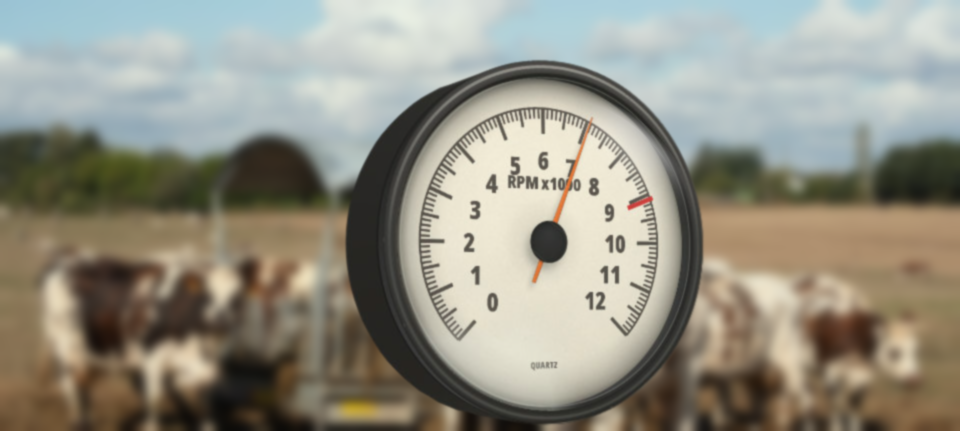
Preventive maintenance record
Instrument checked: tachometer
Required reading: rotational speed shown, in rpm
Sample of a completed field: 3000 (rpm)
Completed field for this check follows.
7000 (rpm)
